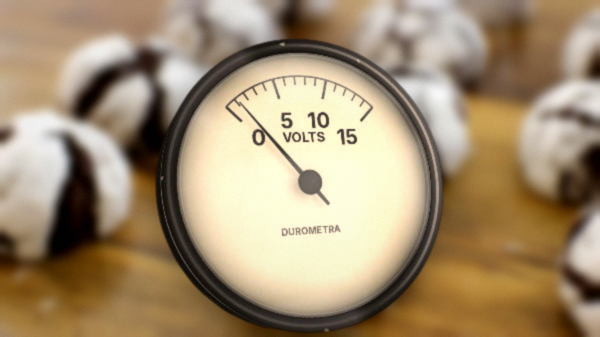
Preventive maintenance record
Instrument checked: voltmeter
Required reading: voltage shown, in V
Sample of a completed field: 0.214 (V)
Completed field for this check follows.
1 (V)
